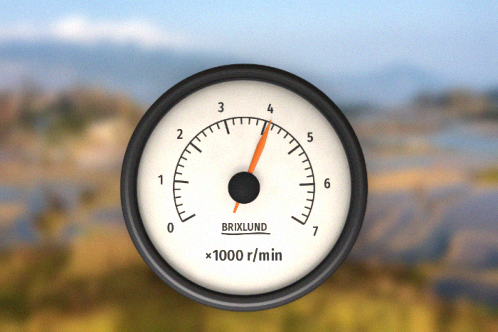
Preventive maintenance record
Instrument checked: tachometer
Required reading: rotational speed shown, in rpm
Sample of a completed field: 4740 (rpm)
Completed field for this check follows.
4100 (rpm)
